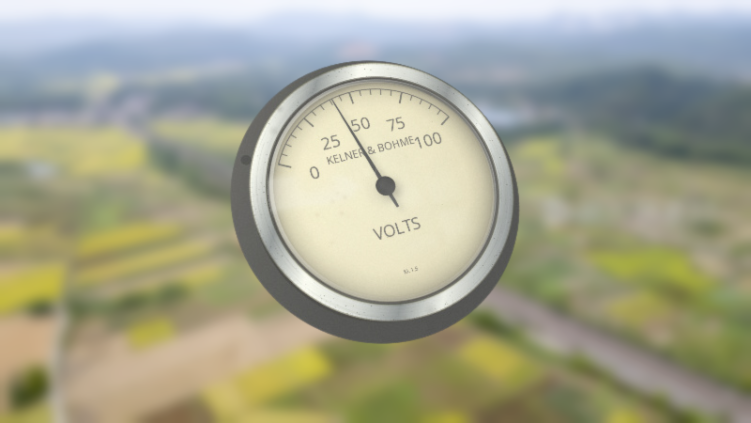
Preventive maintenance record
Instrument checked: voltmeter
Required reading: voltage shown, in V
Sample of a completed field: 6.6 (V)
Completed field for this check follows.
40 (V)
